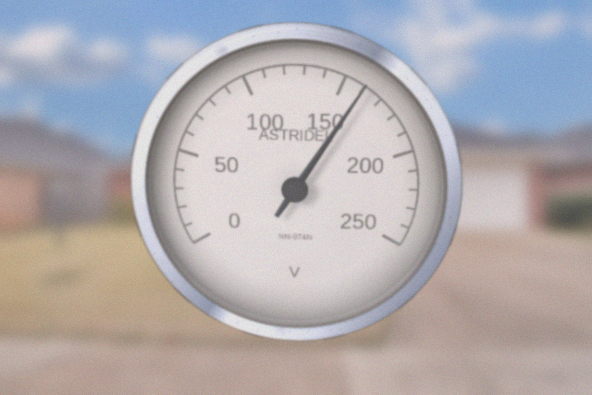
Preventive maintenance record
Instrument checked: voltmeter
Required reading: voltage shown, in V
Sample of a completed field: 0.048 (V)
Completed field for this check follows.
160 (V)
